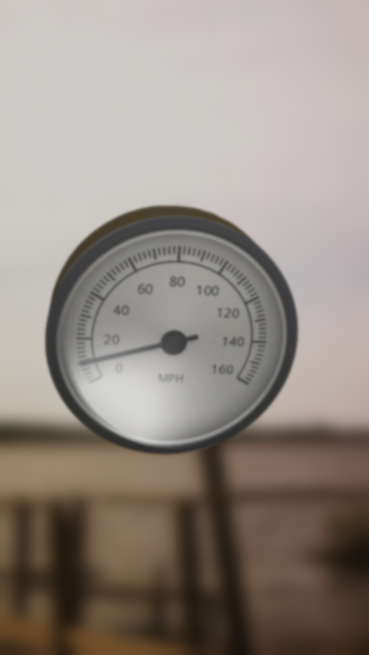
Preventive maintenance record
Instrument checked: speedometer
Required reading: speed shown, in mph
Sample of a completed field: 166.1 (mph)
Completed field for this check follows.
10 (mph)
